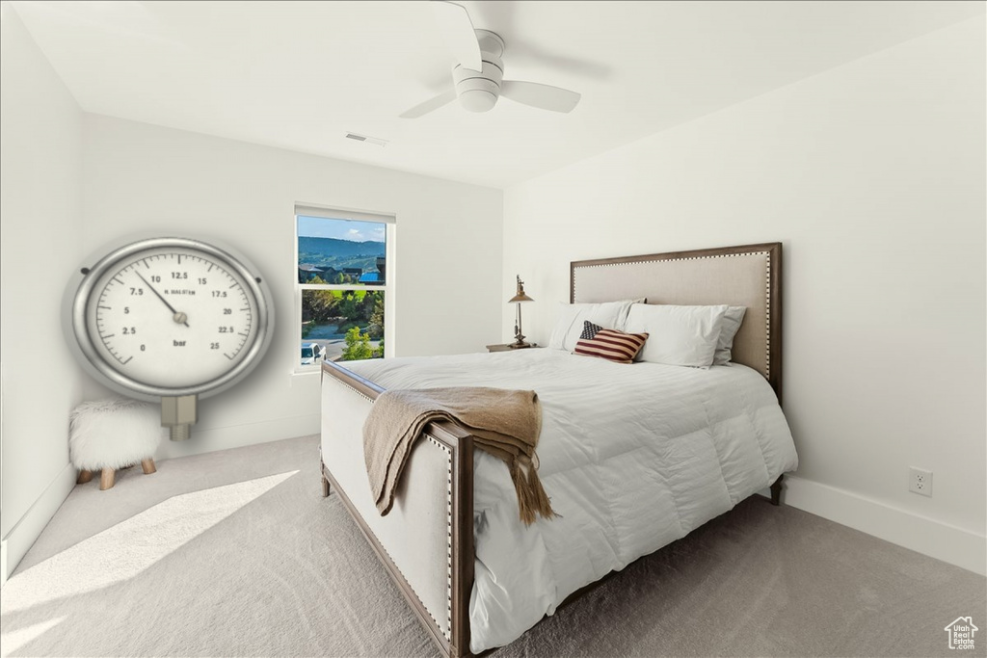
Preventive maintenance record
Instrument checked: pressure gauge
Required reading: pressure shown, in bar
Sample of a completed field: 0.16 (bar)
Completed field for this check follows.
9 (bar)
